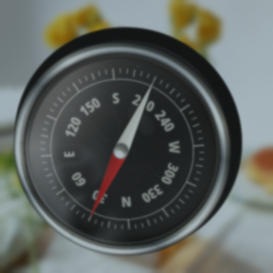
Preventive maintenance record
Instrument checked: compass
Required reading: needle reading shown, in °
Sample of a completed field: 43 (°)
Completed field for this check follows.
30 (°)
